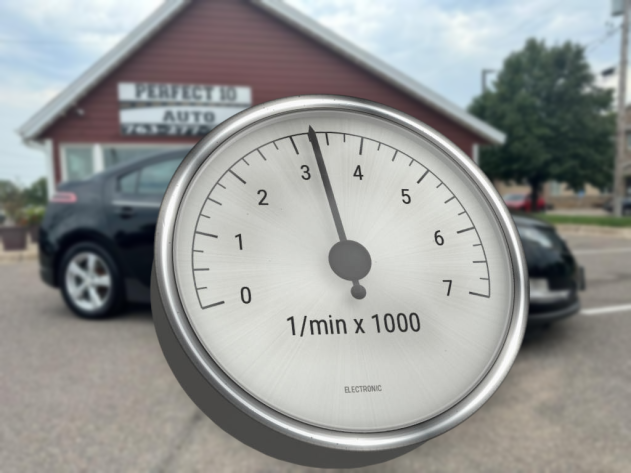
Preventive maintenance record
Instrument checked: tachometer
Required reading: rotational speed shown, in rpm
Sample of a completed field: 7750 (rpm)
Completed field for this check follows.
3250 (rpm)
